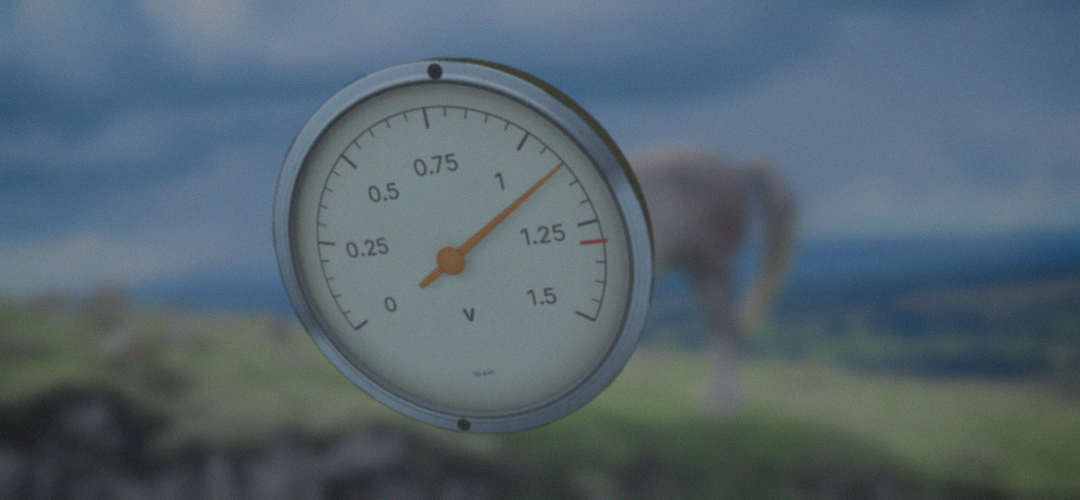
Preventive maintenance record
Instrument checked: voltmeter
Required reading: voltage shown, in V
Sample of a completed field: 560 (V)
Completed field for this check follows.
1.1 (V)
